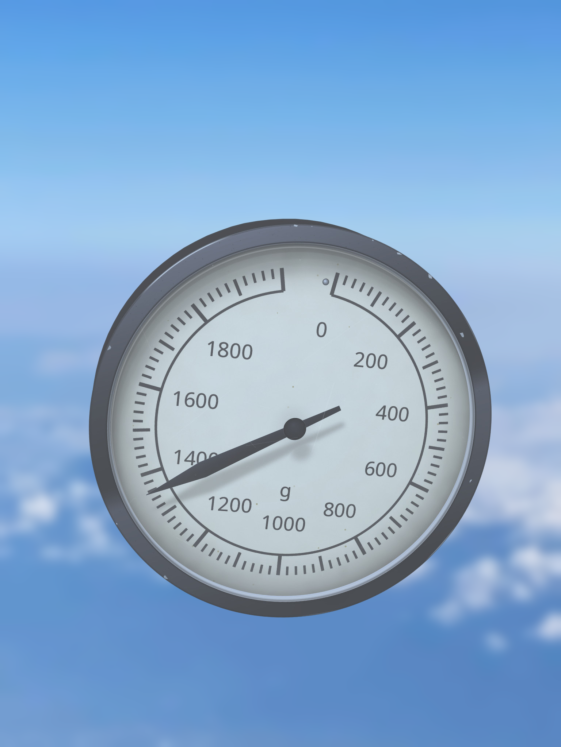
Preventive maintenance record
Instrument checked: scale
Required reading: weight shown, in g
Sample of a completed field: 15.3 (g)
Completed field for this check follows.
1360 (g)
